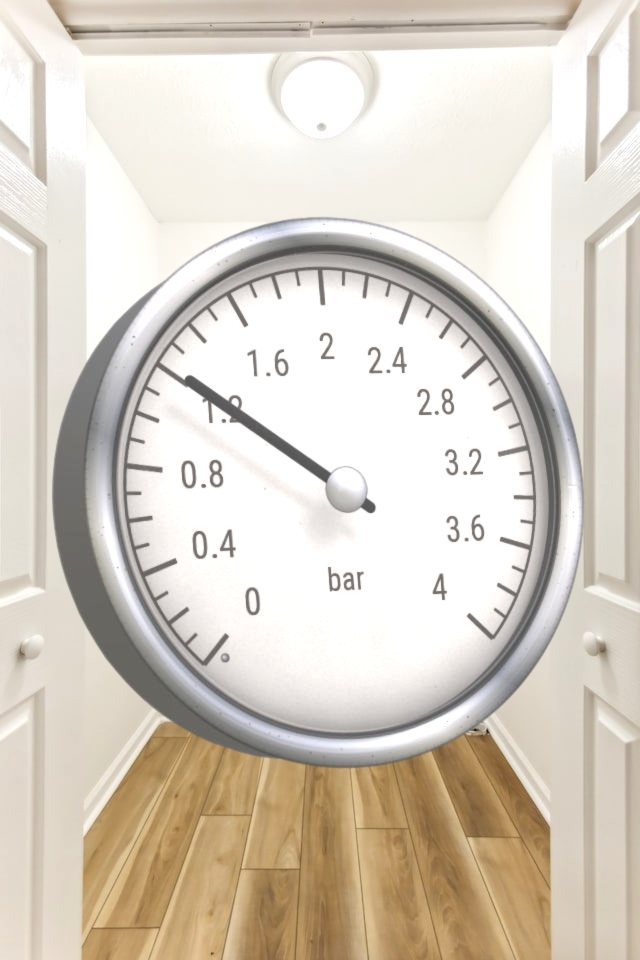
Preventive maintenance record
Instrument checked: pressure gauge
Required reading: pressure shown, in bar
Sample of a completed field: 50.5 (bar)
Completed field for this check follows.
1.2 (bar)
